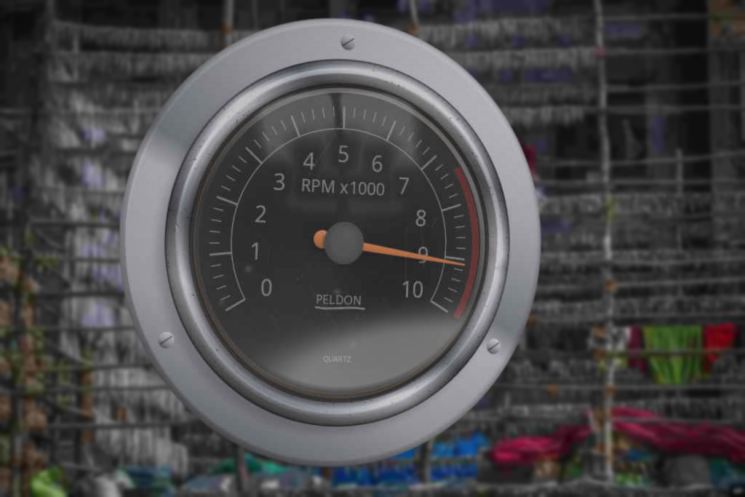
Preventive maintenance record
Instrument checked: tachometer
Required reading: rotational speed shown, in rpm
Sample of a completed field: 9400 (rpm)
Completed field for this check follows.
9100 (rpm)
